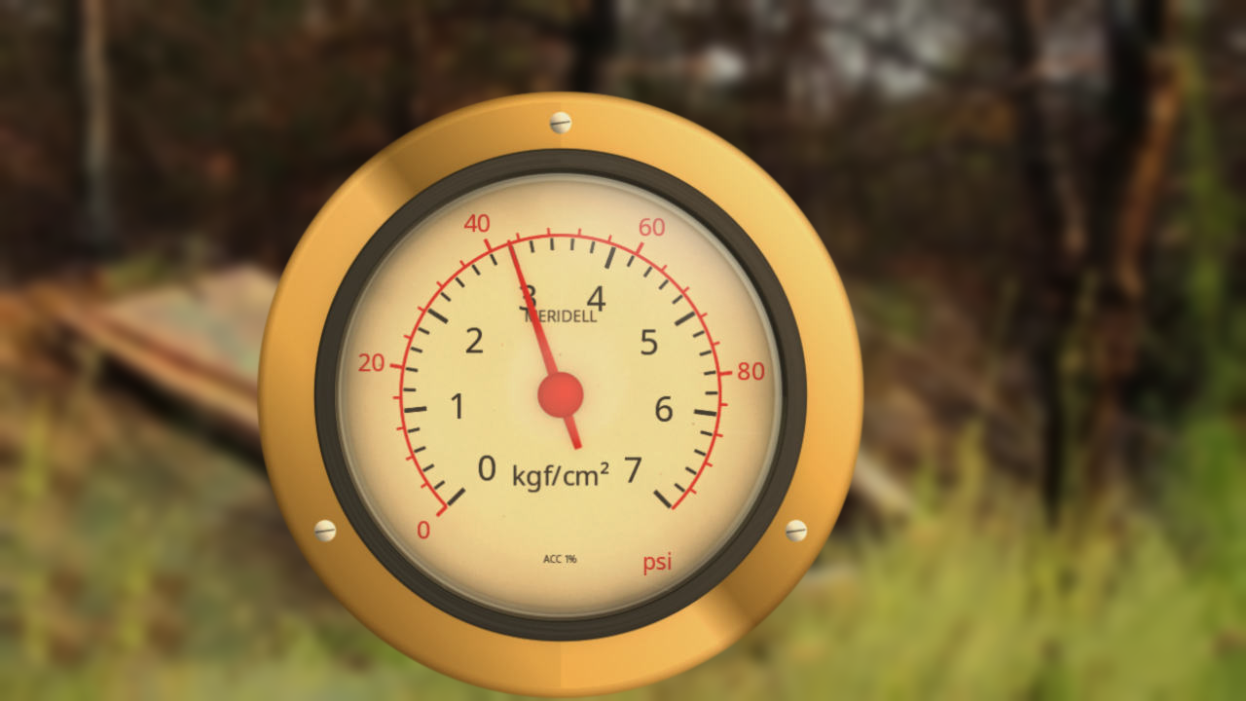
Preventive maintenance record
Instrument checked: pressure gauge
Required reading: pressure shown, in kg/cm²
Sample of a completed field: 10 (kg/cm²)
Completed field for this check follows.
3 (kg/cm²)
